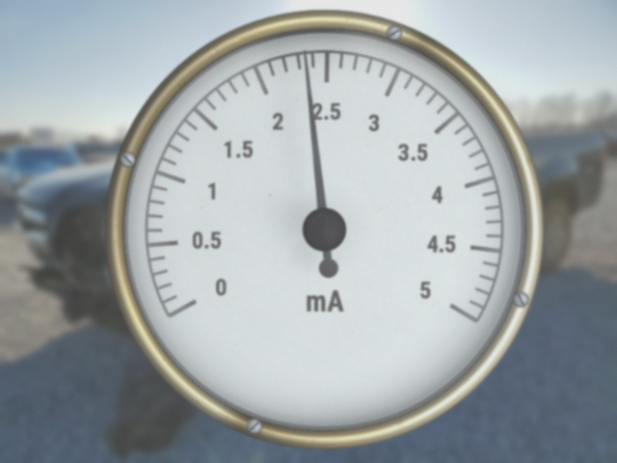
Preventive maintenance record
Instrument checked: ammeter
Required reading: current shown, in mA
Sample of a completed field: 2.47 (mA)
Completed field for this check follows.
2.35 (mA)
